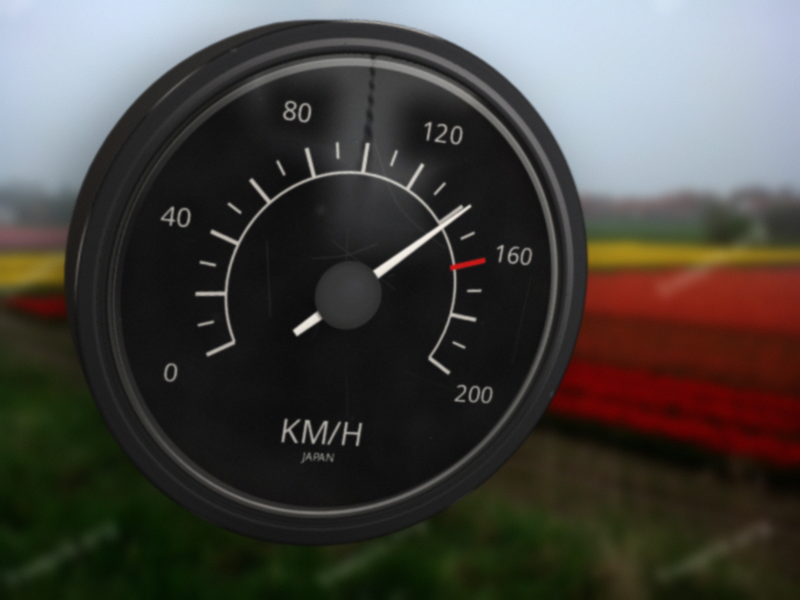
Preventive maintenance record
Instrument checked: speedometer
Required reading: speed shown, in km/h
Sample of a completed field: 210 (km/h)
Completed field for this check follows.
140 (km/h)
